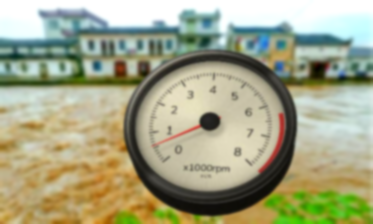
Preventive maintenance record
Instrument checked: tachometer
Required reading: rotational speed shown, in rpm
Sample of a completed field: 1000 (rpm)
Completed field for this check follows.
500 (rpm)
